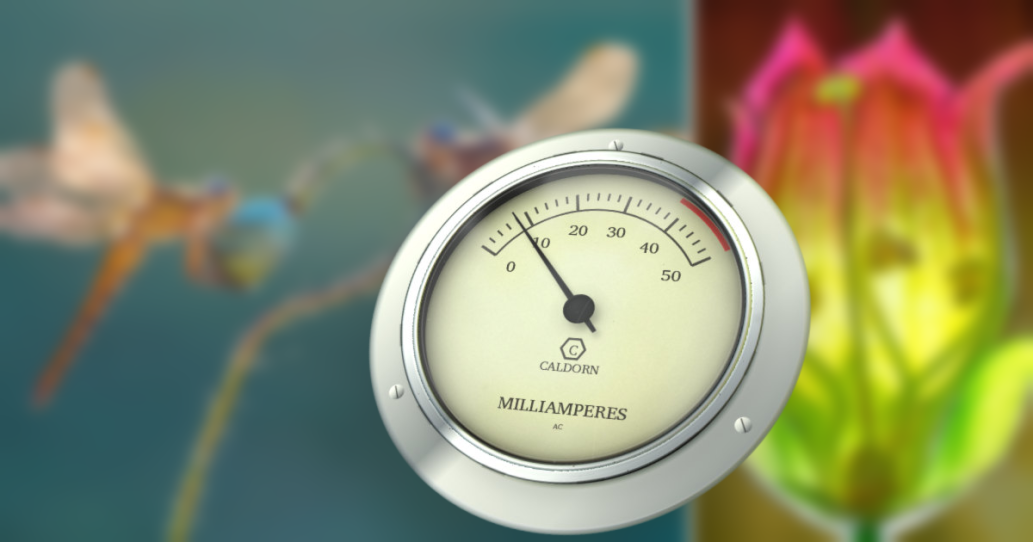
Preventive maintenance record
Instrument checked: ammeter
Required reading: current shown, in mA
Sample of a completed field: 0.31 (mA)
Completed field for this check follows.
8 (mA)
